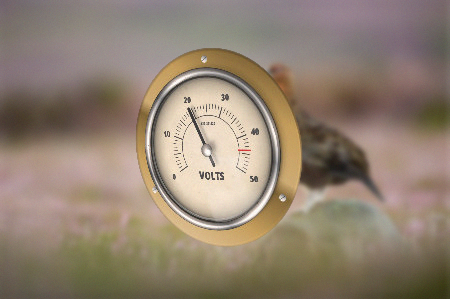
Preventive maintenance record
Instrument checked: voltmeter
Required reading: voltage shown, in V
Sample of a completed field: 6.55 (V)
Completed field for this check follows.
20 (V)
